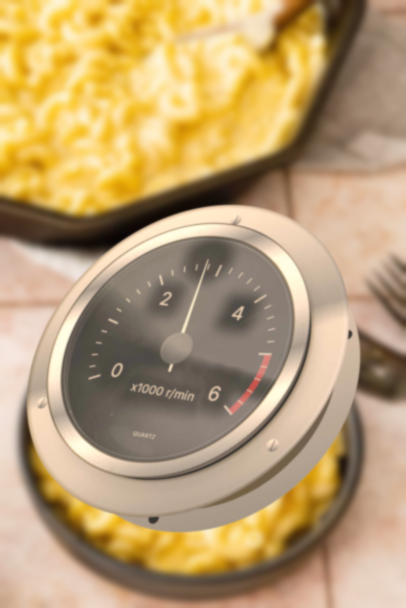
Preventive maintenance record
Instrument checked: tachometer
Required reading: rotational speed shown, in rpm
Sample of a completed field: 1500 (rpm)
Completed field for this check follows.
2800 (rpm)
